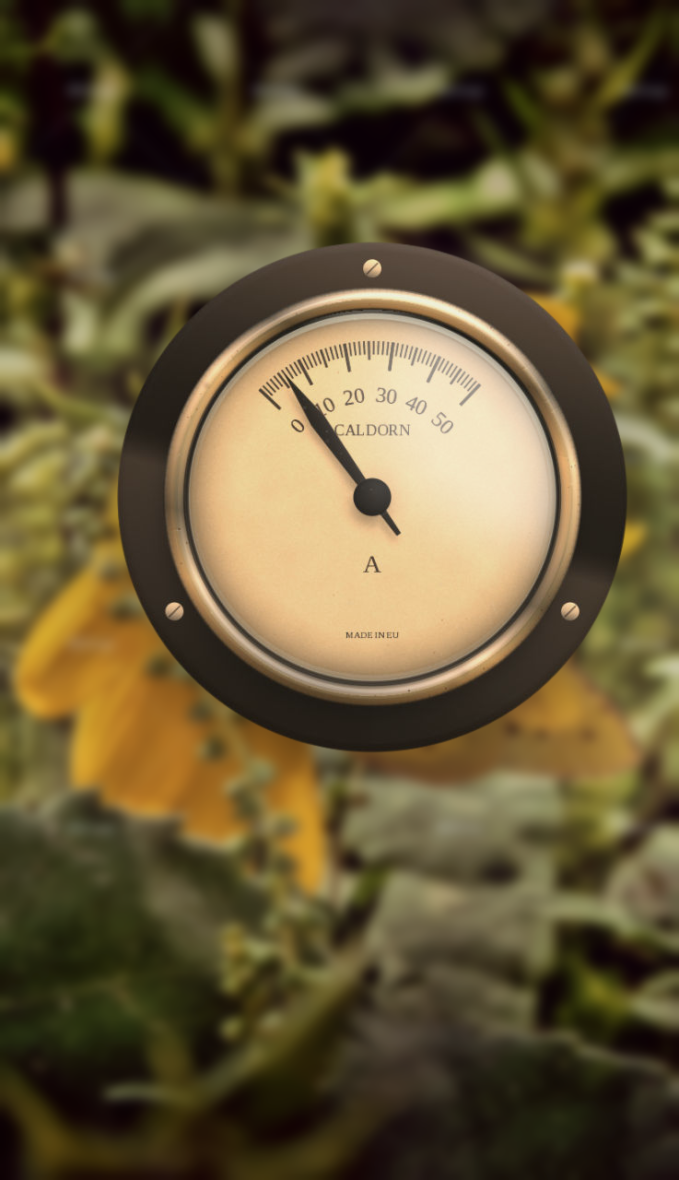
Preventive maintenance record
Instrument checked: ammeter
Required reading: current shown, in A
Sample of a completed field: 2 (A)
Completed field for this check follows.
6 (A)
